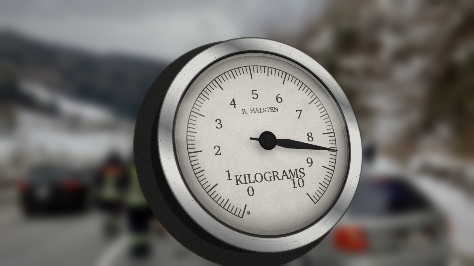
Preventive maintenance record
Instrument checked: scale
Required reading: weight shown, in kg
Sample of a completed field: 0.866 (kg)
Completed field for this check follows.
8.5 (kg)
